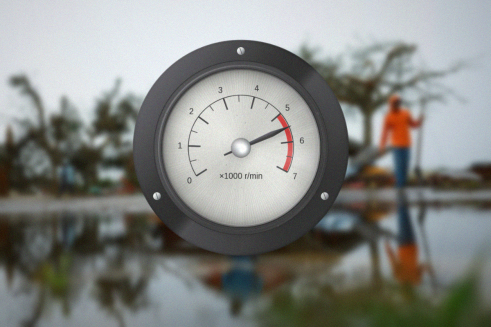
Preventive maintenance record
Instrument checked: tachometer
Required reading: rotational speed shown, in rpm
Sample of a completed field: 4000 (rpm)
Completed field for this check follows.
5500 (rpm)
